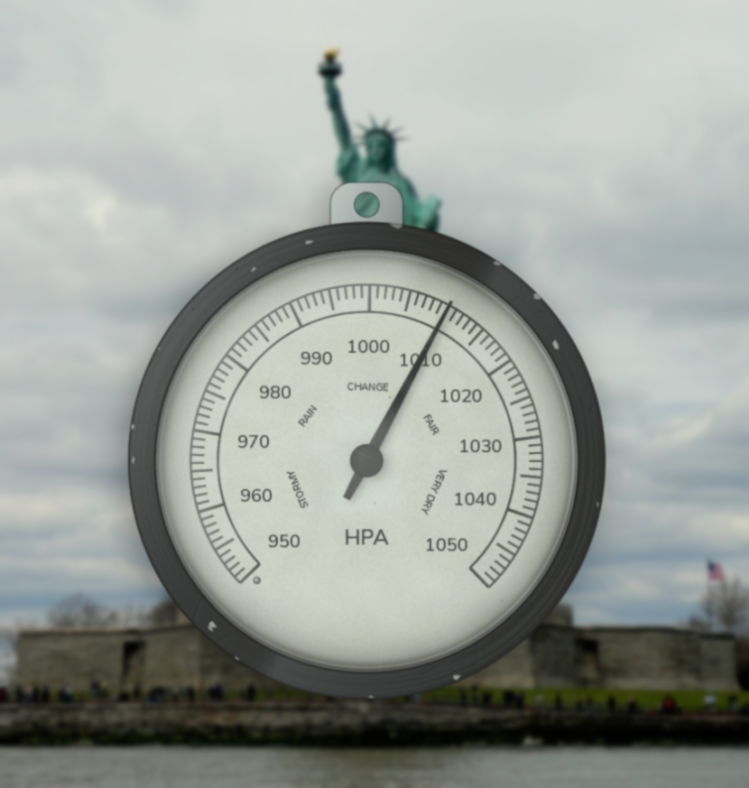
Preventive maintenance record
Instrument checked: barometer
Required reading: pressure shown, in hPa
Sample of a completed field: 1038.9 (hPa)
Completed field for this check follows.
1010 (hPa)
